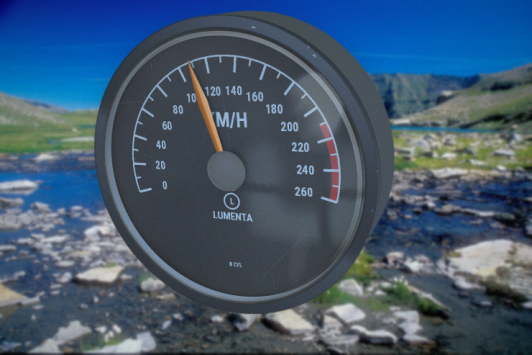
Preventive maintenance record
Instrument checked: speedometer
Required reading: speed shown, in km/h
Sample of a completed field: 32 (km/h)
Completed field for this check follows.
110 (km/h)
